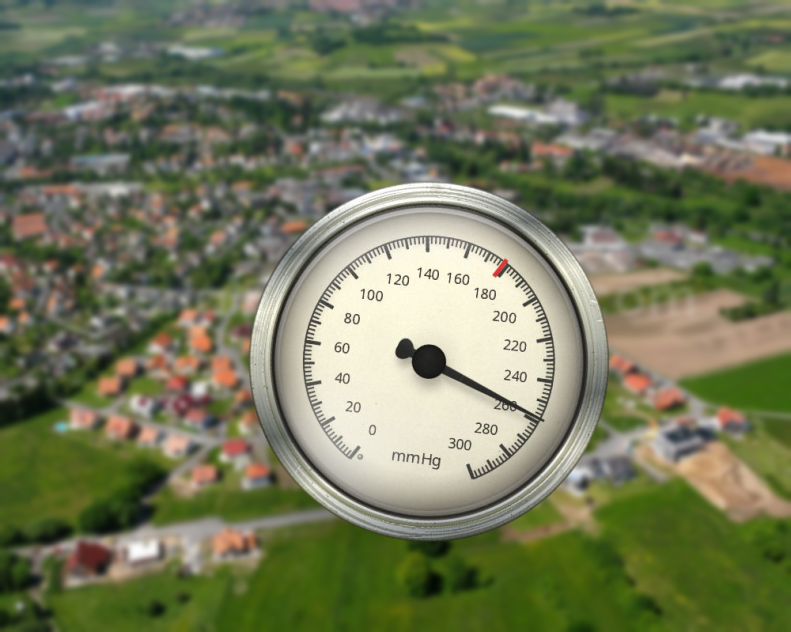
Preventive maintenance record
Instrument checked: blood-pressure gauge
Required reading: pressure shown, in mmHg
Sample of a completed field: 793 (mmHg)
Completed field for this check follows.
258 (mmHg)
